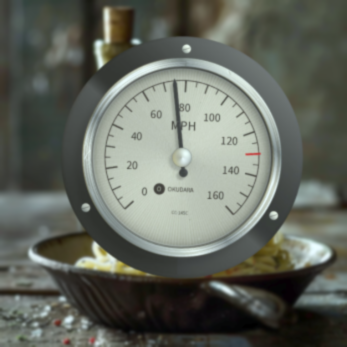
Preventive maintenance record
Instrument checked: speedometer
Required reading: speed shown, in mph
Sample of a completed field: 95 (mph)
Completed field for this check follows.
75 (mph)
